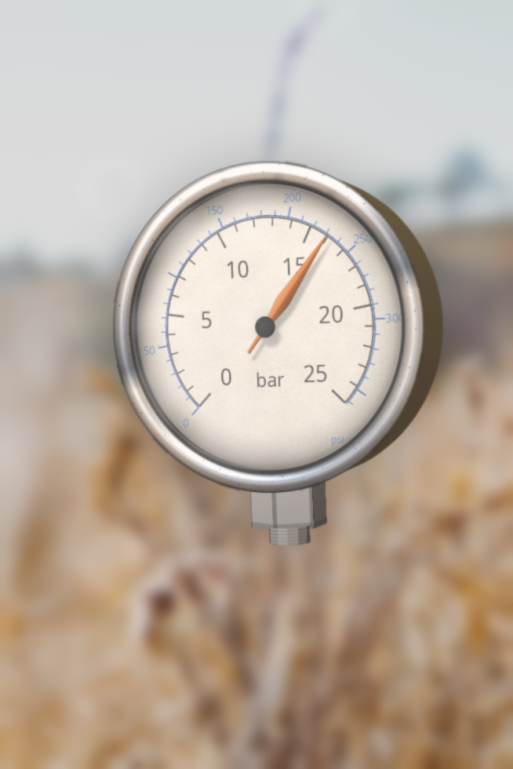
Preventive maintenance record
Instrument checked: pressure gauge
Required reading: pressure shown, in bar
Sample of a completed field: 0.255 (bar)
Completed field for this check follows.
16 (bar)
